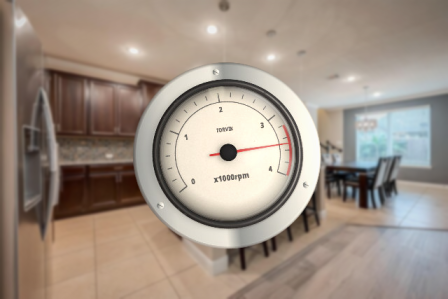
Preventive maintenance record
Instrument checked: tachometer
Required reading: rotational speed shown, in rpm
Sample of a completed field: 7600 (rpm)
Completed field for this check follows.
3500 (rpm)
